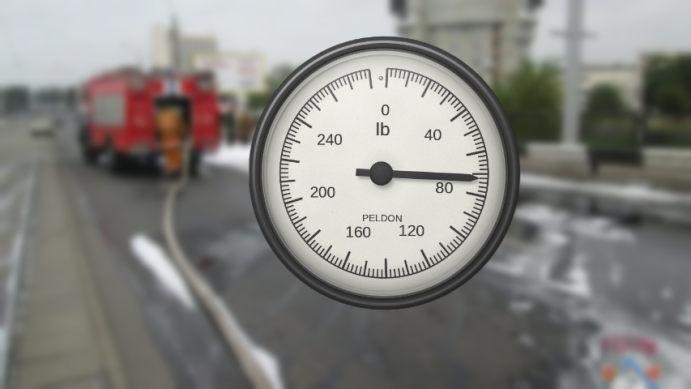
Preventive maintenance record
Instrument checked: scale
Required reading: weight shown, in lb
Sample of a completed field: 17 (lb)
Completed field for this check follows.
72 (lb)
